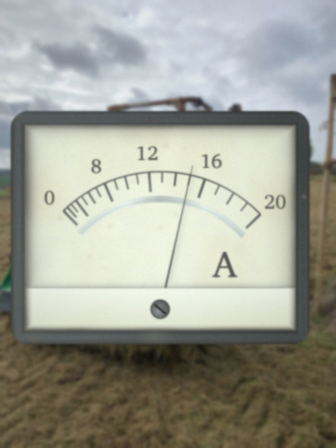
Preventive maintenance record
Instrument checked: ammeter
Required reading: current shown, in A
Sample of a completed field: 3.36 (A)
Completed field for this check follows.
15 (A)
